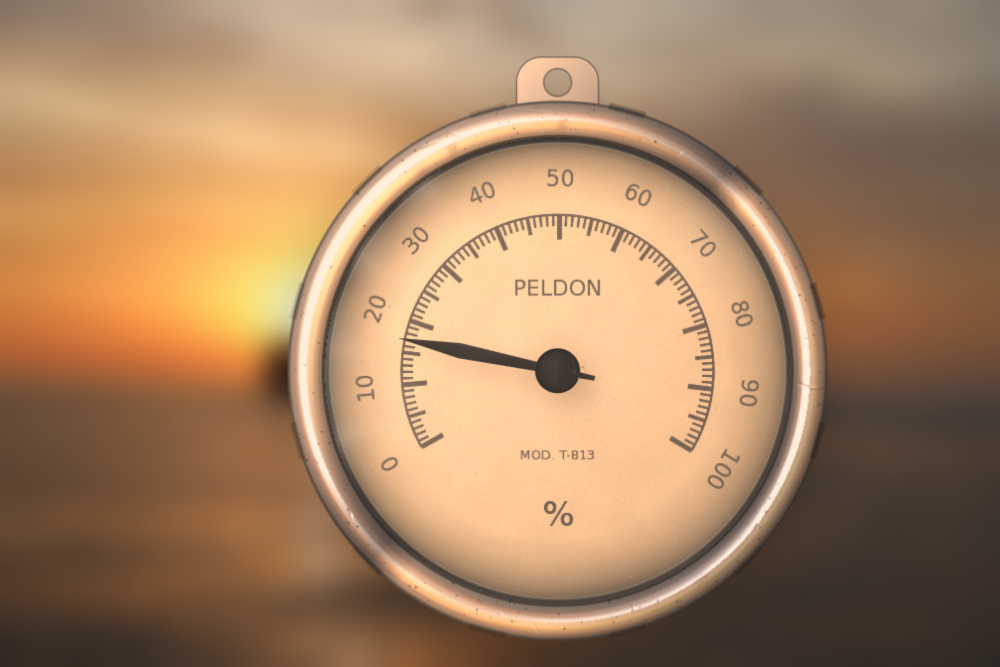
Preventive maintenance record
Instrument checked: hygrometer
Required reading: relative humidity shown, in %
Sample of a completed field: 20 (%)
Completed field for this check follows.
17 (%)
